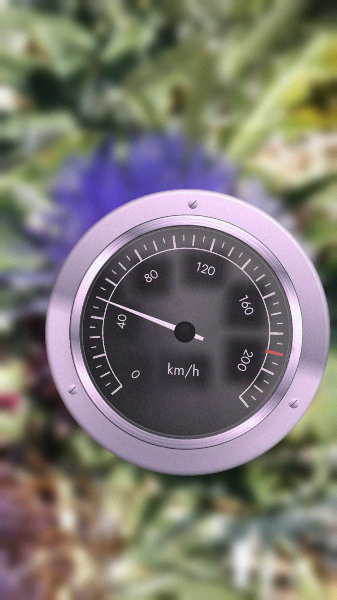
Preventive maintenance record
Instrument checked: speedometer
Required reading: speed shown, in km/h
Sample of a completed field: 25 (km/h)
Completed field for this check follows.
50 (km/h)
